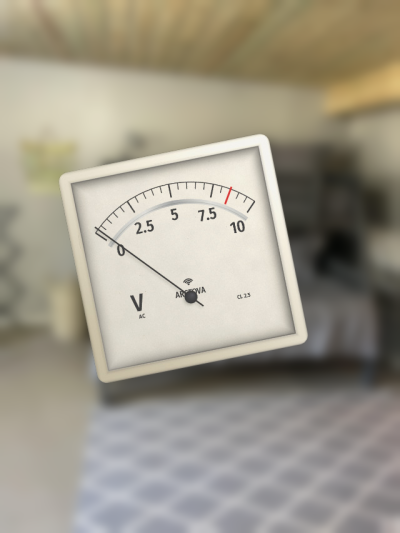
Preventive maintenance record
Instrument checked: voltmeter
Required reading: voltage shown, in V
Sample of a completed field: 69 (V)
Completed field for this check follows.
0.25 (V)
